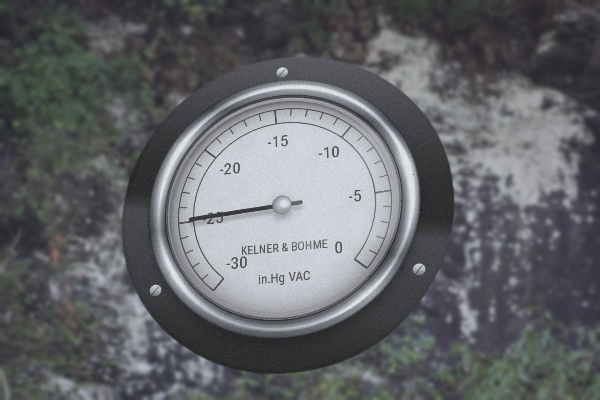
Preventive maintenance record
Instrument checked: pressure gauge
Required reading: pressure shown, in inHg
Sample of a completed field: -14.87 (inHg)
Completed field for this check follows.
-25 (inHg)
